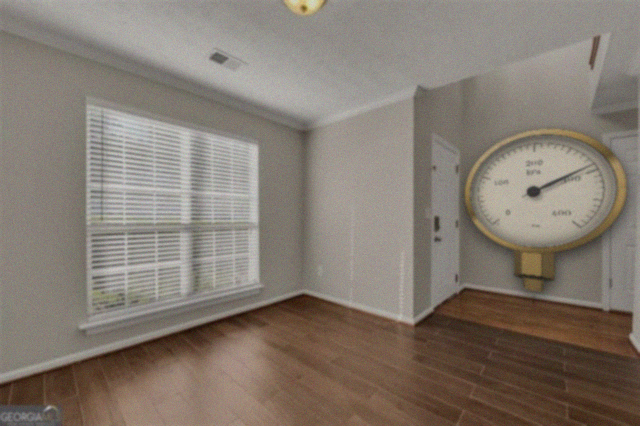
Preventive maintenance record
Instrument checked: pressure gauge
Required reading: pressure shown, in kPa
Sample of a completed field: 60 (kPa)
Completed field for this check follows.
290 (kPa)
